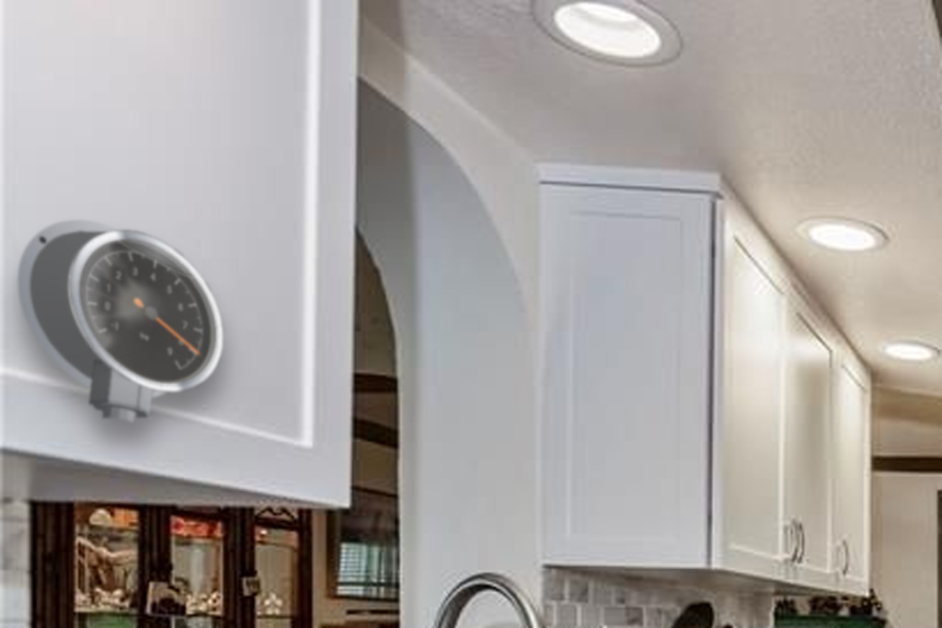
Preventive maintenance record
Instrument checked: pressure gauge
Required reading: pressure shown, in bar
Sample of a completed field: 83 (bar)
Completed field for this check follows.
8 (bar)
